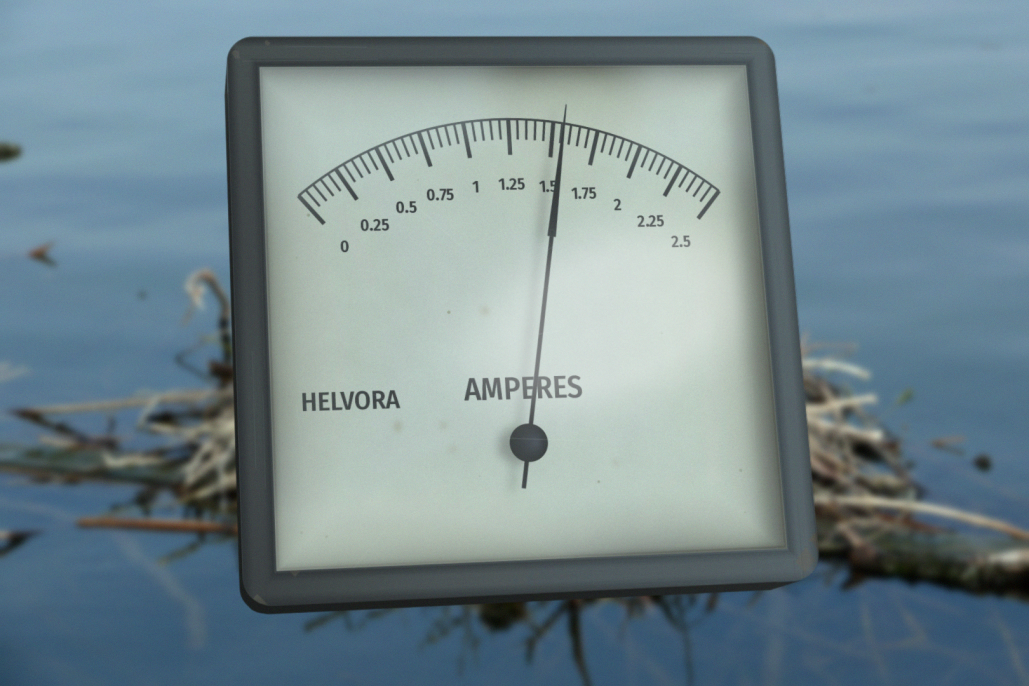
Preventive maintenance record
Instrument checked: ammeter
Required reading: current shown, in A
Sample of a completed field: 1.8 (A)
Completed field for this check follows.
1.55 (A)
